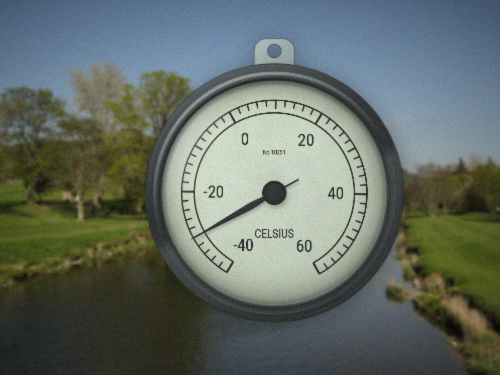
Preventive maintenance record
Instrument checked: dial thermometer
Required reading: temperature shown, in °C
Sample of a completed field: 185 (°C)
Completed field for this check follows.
-30 (°C)
